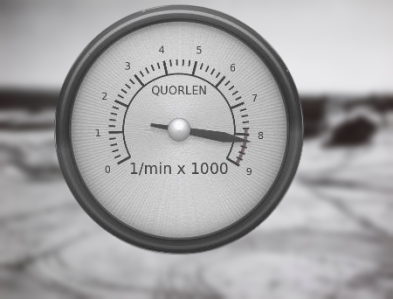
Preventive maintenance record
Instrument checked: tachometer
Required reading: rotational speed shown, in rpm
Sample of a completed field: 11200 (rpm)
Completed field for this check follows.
8200 (rpm)
